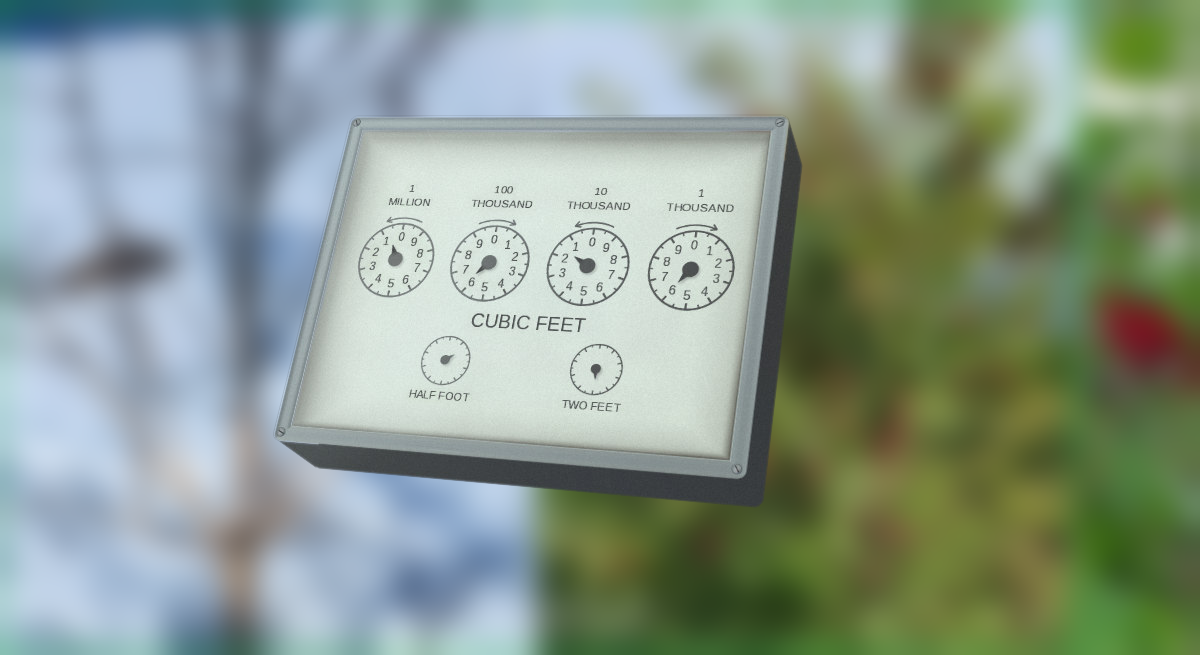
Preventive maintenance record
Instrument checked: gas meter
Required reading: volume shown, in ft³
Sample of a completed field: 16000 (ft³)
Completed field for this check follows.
61600 (ft³)
